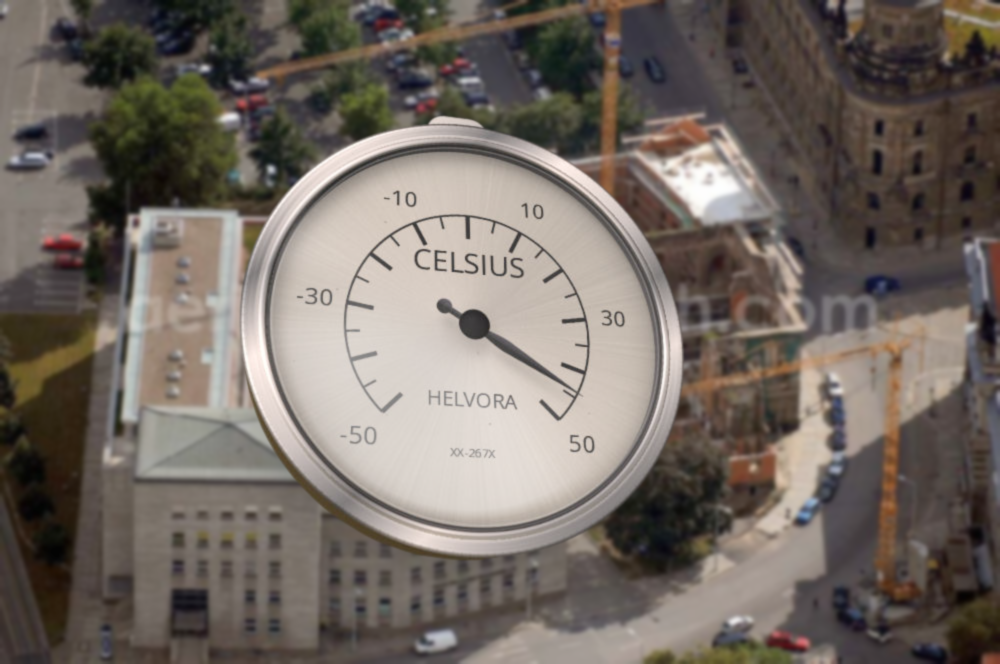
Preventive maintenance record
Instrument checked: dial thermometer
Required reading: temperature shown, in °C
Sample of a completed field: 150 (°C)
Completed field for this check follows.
45 (°C)
